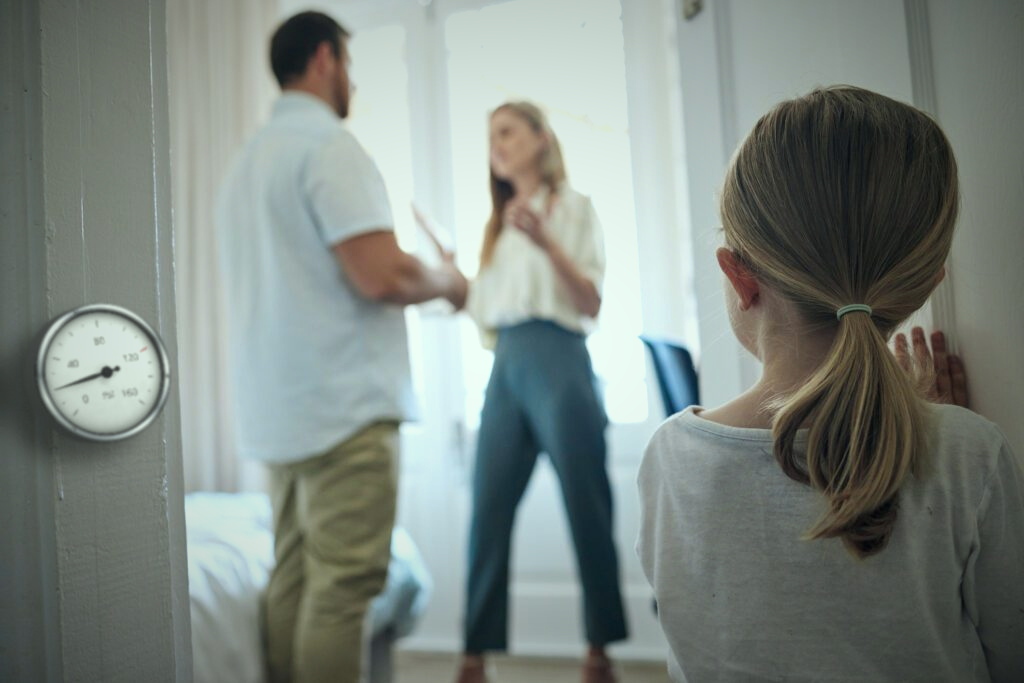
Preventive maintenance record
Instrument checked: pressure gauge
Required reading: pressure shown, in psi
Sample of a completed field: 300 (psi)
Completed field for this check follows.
20 (psi)
